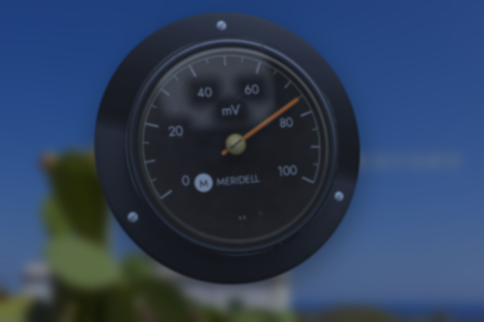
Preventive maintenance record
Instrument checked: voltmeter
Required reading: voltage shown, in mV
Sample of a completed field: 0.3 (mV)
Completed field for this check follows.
75 (mV)
